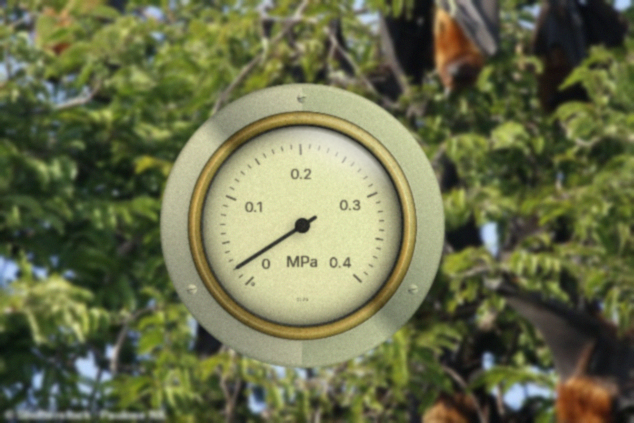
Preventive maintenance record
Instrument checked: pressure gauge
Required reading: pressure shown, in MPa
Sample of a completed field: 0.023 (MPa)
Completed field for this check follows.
0.02 (MPa)
